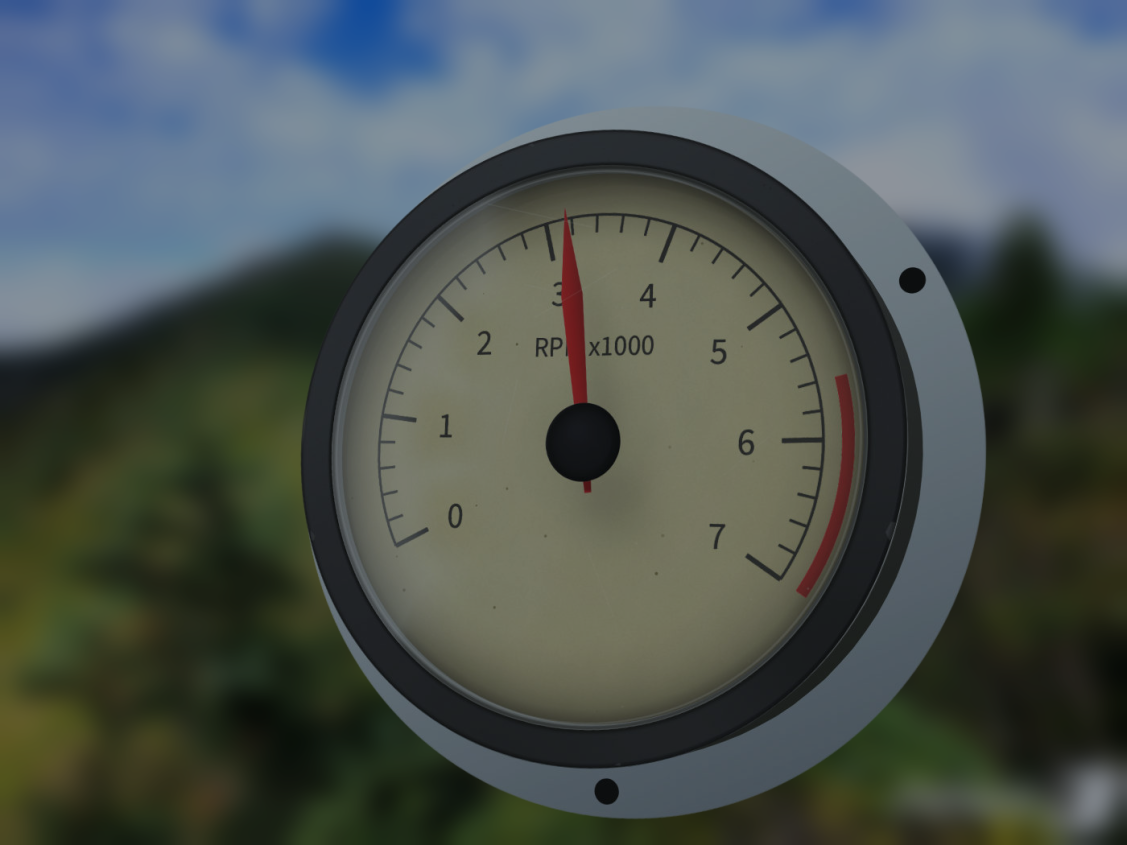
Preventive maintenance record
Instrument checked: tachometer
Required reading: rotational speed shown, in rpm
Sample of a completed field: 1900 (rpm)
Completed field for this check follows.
3200 (rpm)
